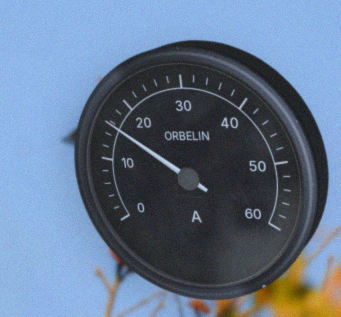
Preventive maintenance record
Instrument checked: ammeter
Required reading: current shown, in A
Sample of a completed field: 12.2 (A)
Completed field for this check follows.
16 (A)
